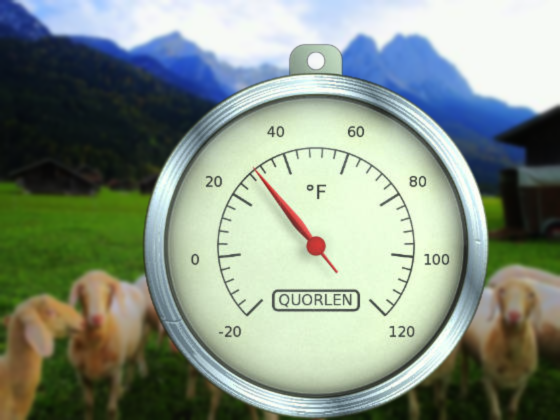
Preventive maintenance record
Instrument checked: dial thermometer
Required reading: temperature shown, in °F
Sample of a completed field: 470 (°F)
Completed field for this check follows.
30 (°F)
